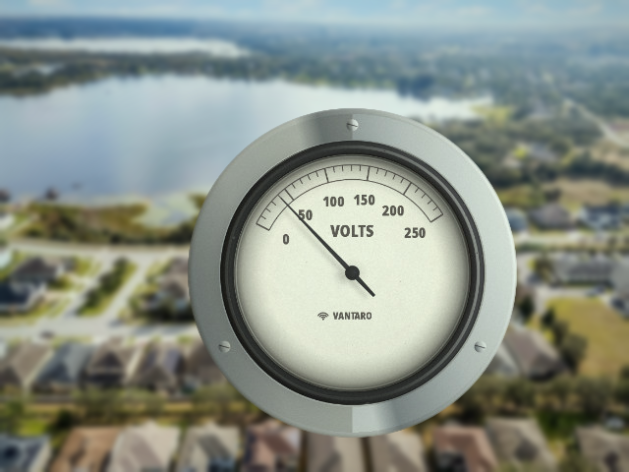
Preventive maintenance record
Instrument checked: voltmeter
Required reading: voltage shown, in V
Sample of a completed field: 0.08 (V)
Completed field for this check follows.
40 (V)
